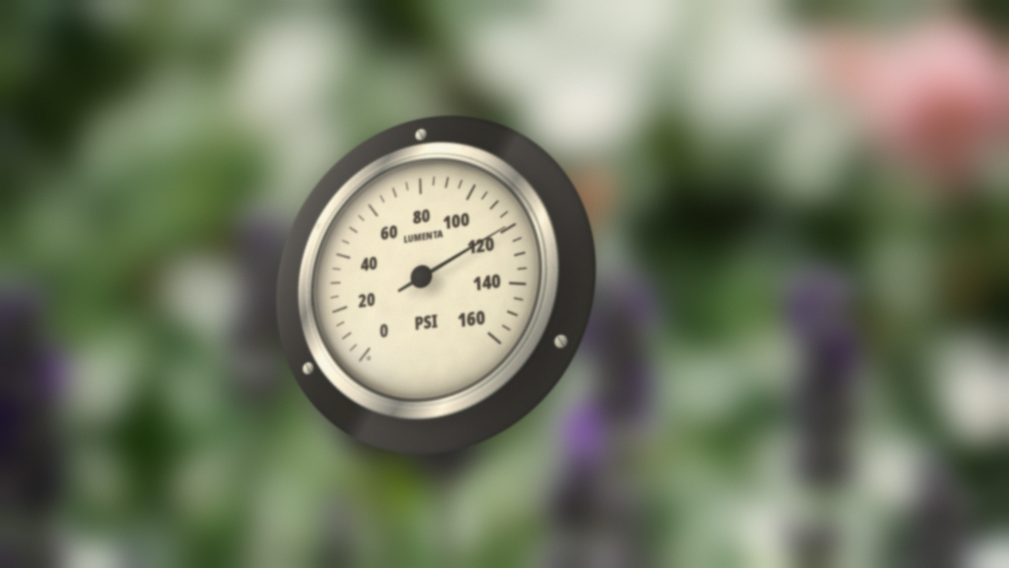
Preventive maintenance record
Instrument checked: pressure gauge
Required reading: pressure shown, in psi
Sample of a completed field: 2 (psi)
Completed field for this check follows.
120 (psi)
